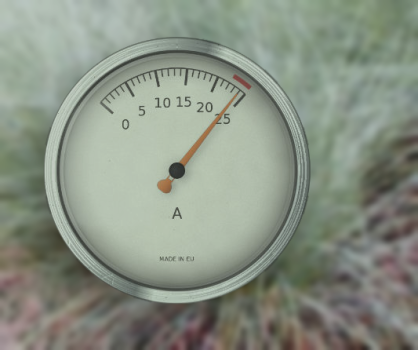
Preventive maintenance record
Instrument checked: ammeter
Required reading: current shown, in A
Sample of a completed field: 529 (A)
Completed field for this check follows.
24 (A)
